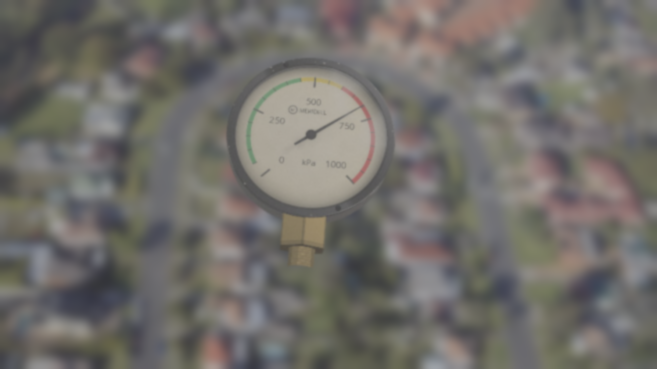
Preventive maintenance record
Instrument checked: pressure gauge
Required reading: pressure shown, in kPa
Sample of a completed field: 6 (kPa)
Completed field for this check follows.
700 (kPa)
